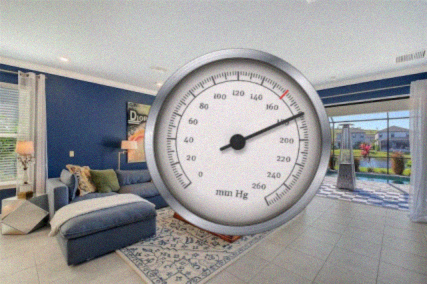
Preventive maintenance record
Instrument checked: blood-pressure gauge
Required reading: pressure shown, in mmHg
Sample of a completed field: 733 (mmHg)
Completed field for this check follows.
180 (mmHg)
